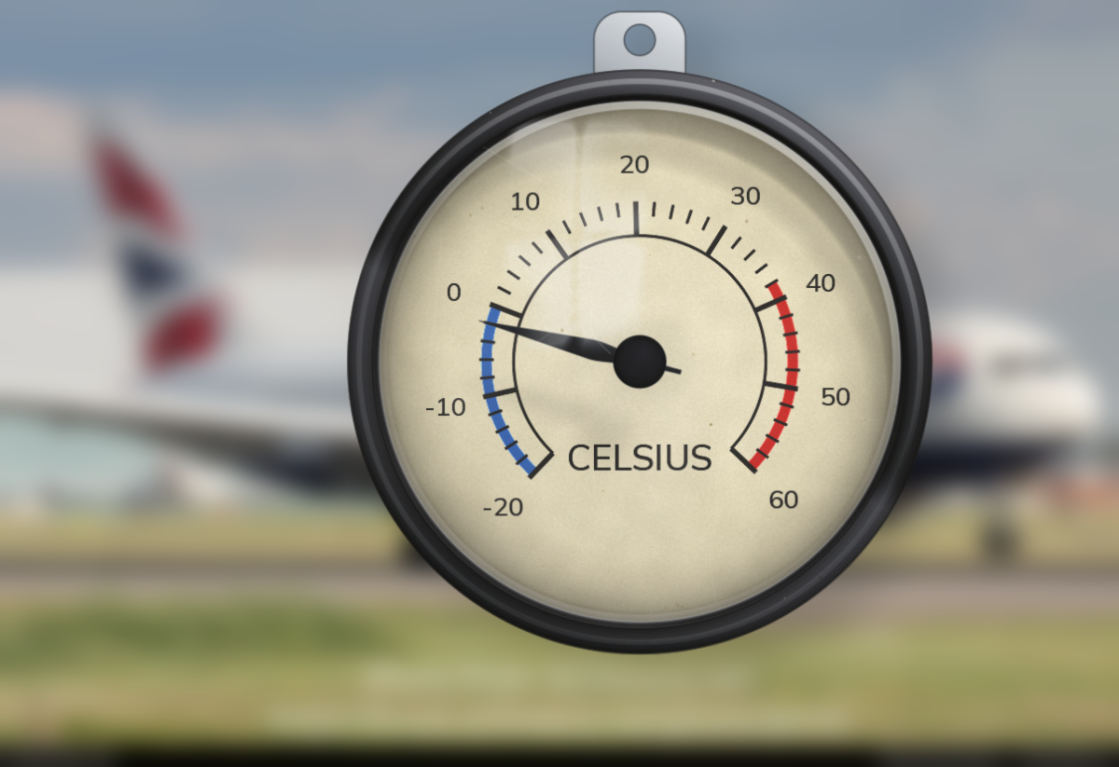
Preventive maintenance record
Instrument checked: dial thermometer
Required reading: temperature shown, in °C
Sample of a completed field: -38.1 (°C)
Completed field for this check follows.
-2 (°C)
